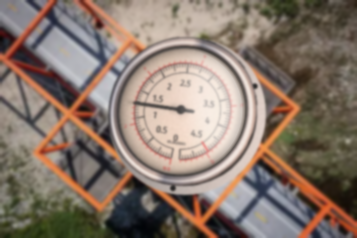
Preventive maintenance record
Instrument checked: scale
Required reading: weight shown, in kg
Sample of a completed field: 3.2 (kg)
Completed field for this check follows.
1.25 (kg)
